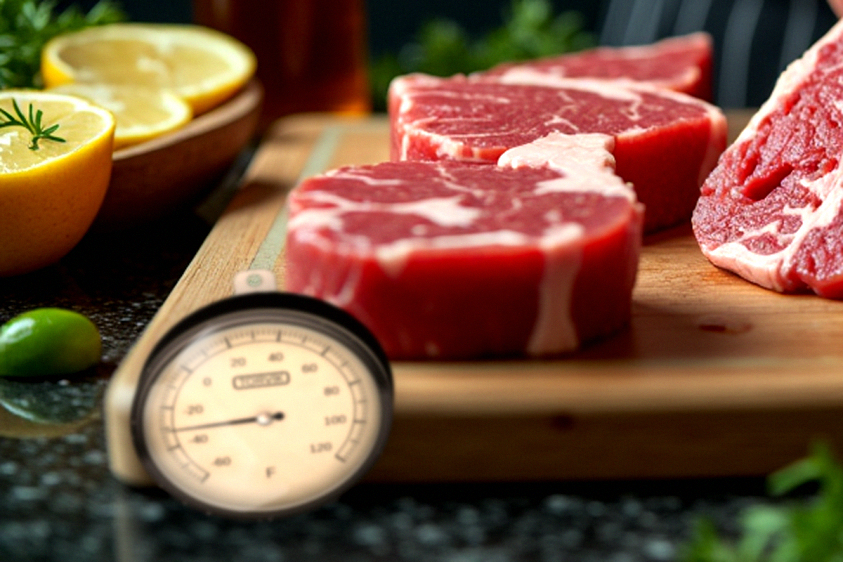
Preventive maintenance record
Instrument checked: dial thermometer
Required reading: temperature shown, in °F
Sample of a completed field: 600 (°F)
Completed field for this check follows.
-30 (°F)
